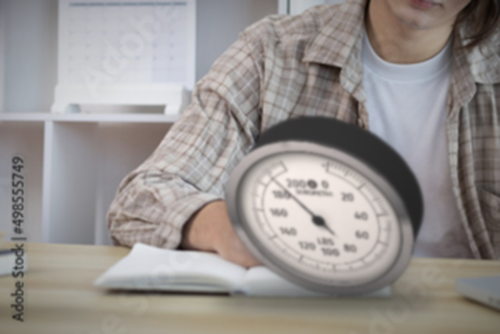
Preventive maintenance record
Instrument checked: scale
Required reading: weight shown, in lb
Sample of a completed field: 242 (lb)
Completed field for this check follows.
190 (lb)
